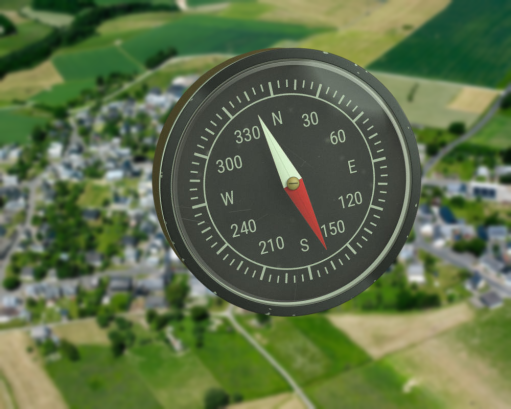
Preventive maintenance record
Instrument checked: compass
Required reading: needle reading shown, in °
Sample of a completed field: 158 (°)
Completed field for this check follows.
165 (°)
